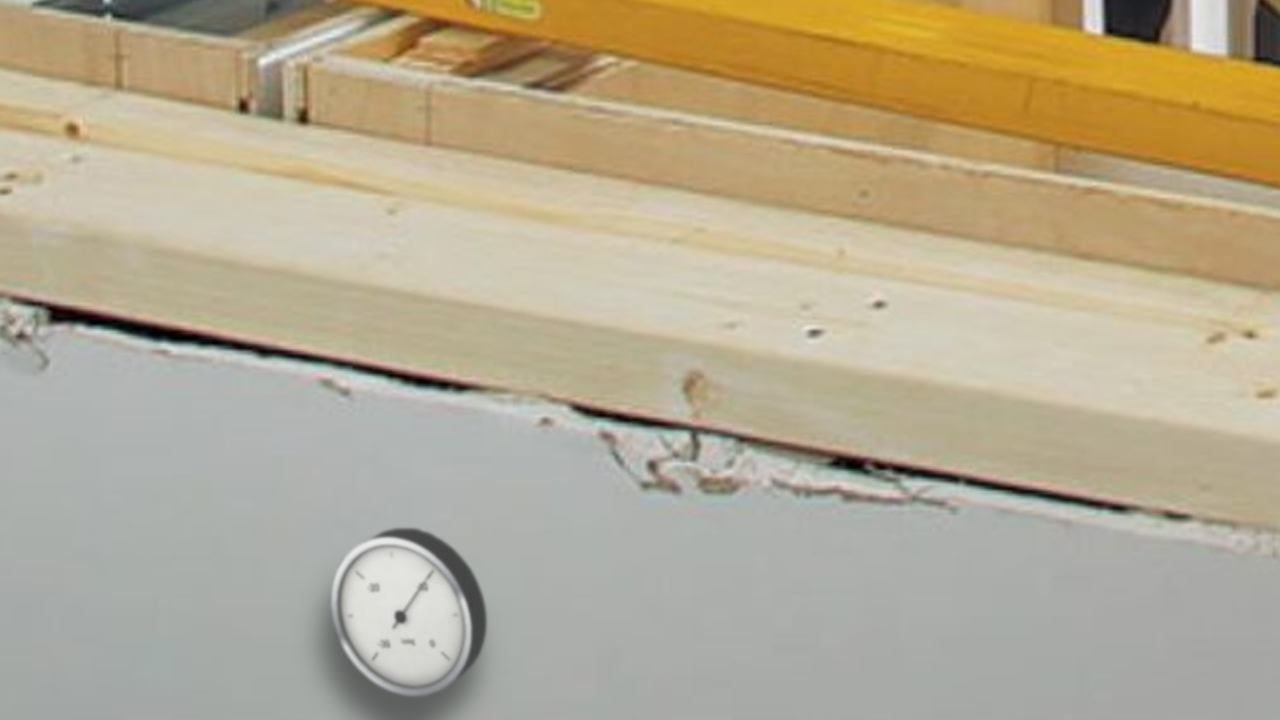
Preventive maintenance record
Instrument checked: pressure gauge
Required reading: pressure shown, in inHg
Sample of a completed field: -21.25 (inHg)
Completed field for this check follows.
-10 (inHg)
